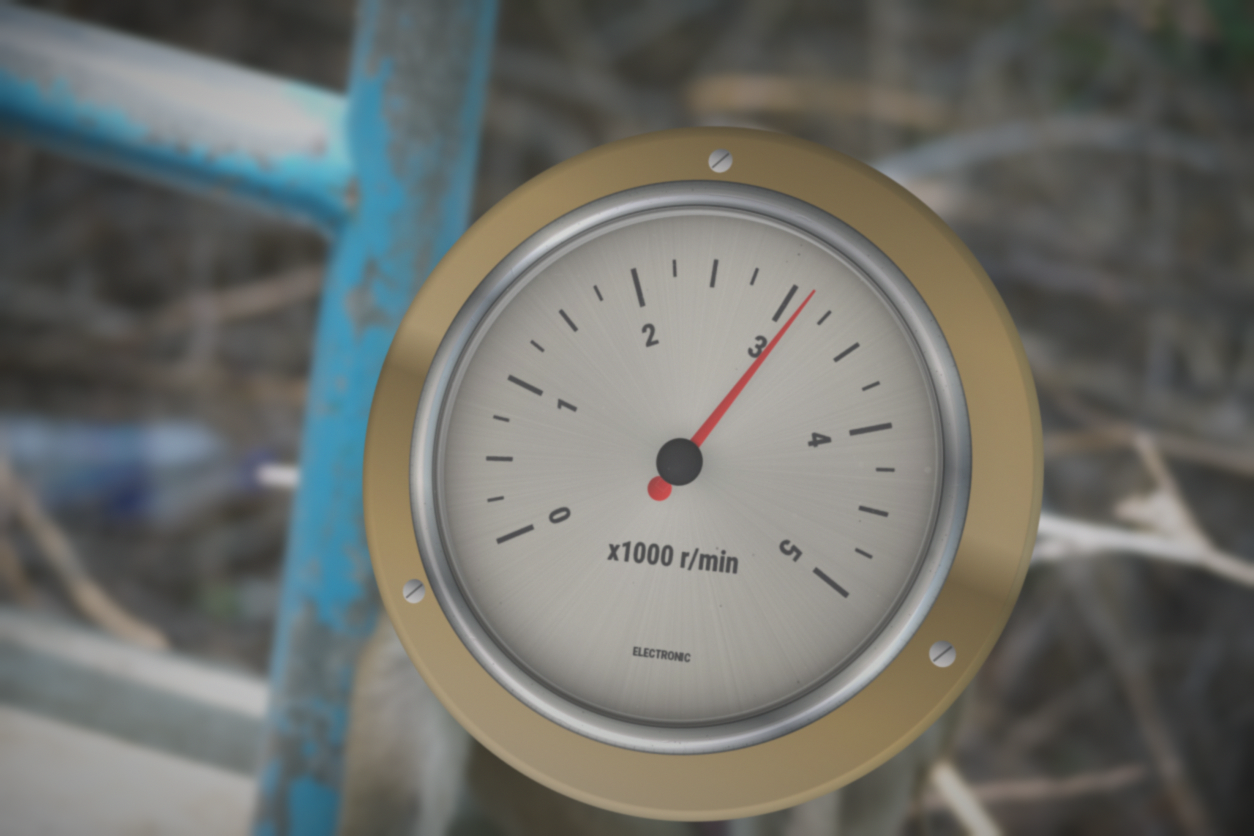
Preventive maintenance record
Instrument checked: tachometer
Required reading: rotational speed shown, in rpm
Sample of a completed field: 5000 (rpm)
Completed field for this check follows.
3125 (rpm)
